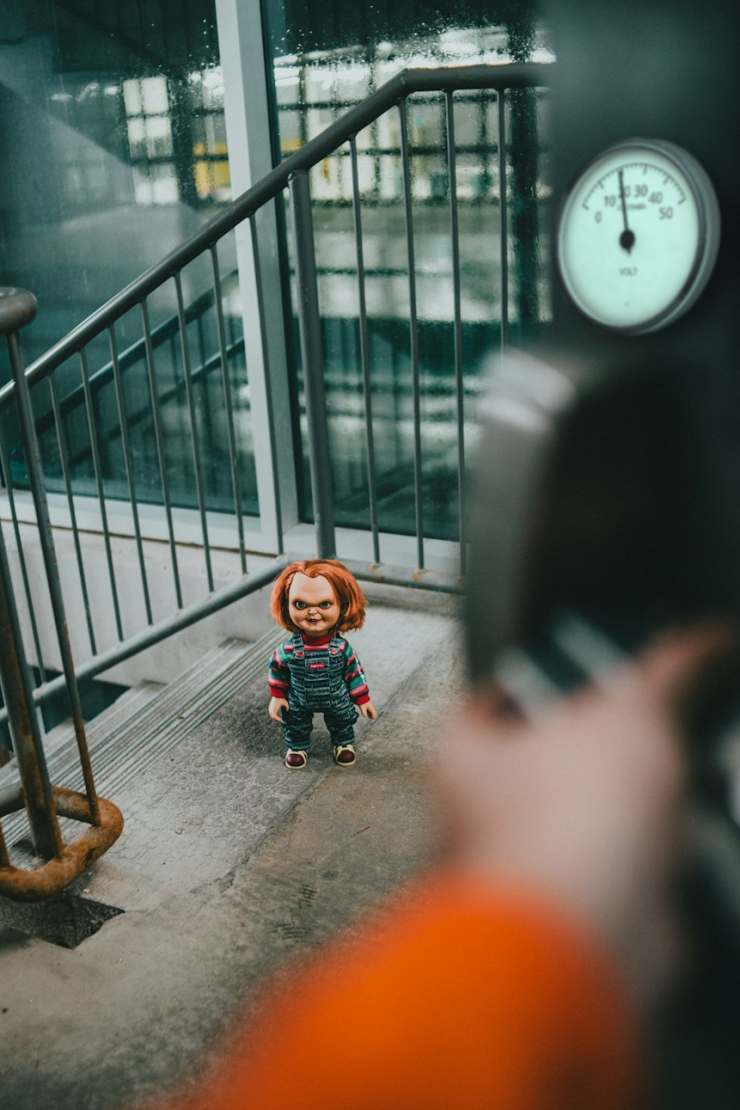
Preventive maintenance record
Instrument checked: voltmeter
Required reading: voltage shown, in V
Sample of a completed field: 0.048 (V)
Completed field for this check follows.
20 (V)
